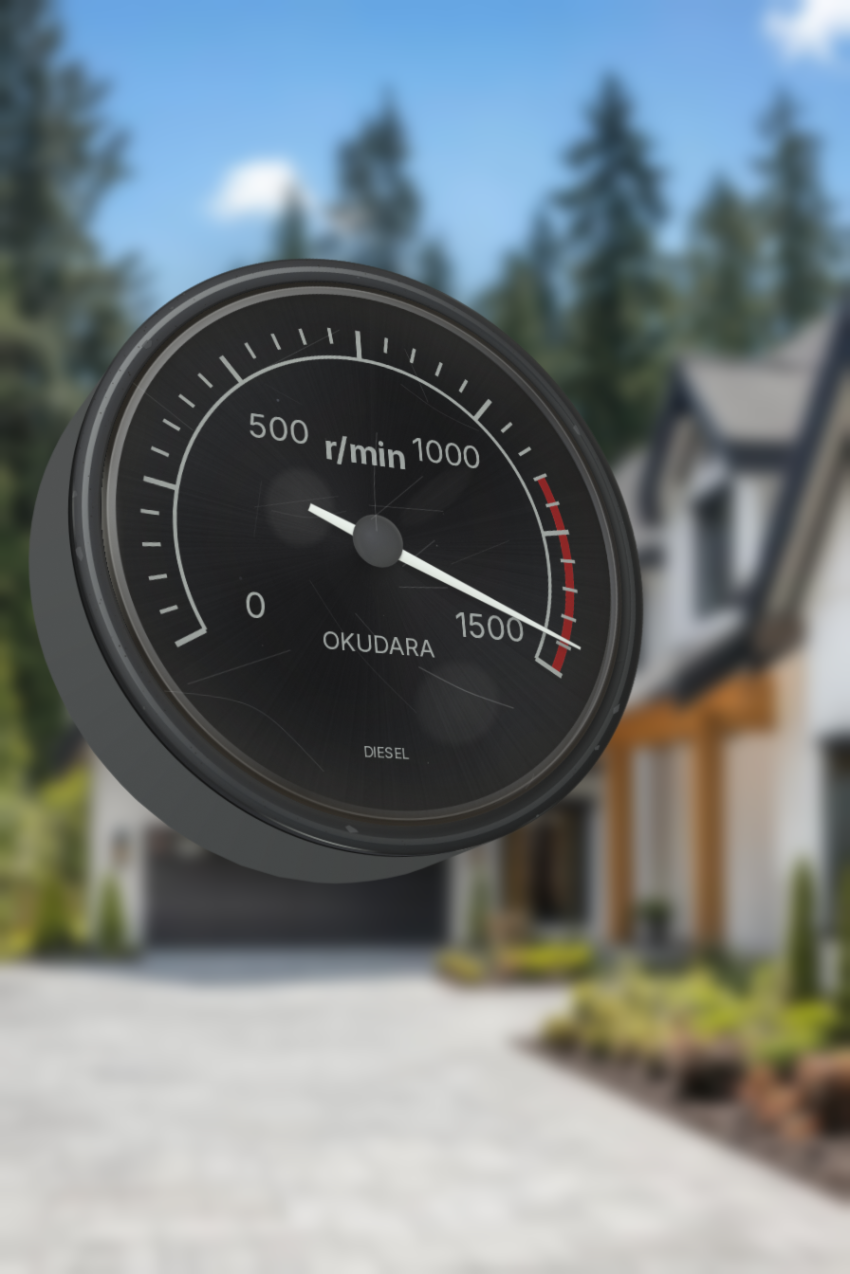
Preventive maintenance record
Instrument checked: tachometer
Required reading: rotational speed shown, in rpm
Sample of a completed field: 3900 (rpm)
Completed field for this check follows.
1450 (rpm)
